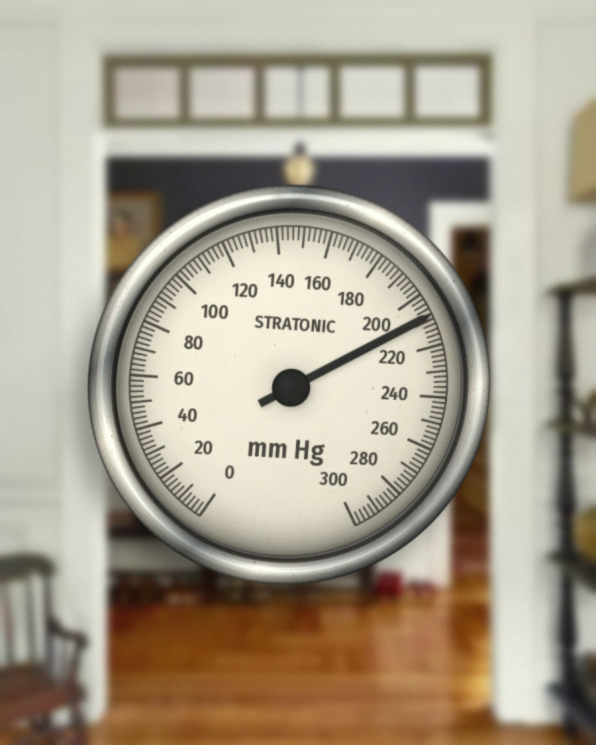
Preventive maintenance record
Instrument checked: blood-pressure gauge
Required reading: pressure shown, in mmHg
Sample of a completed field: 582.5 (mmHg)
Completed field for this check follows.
208 (mmHg)
